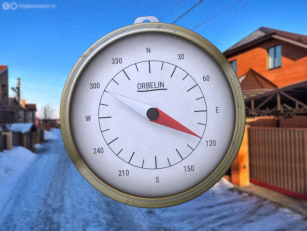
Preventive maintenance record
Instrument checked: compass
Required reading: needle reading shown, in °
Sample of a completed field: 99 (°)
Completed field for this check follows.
120 (°)
